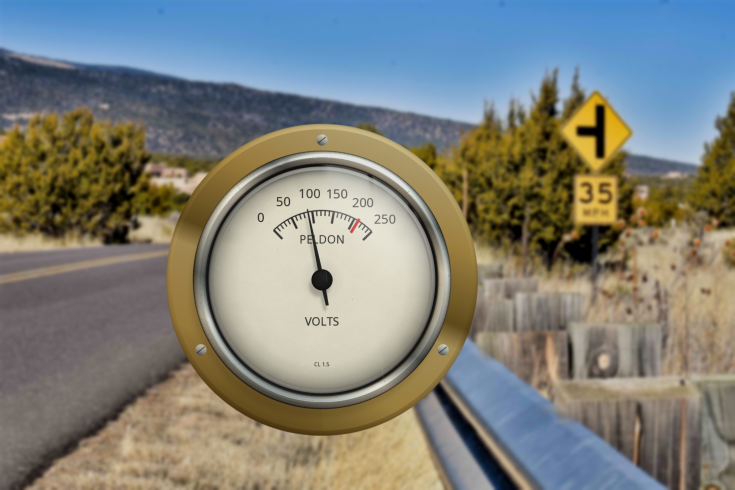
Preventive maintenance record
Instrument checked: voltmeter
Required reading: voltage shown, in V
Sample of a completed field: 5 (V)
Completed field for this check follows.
90 (V)
